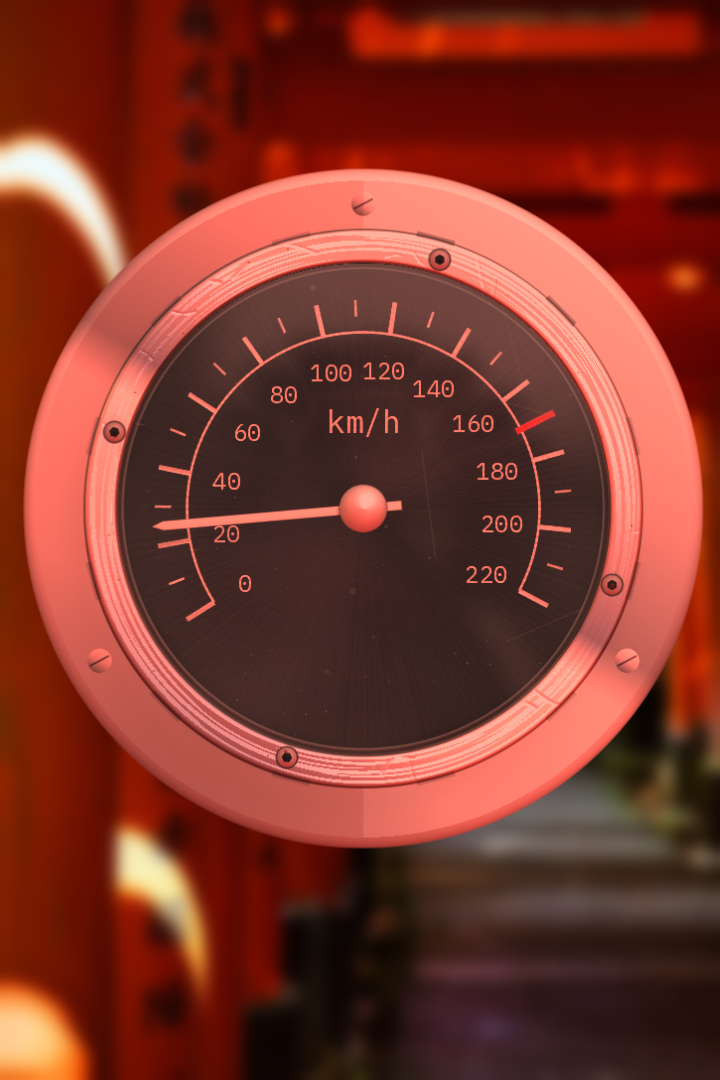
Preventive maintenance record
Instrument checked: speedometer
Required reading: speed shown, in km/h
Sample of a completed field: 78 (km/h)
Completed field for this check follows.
25 (km/h)
